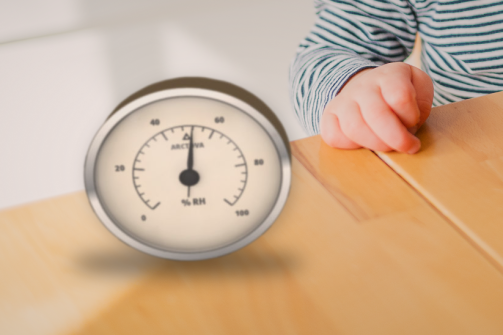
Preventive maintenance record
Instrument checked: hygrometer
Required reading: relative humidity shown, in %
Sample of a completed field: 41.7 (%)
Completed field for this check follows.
52 (%)
